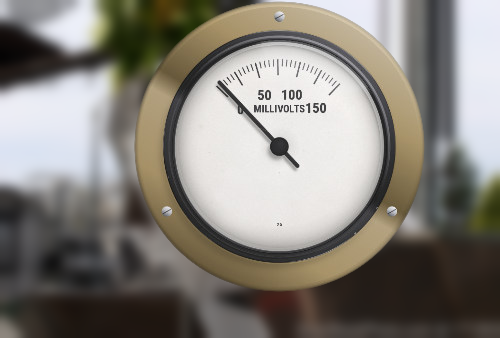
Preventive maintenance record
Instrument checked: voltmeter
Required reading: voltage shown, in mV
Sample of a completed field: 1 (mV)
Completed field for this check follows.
5 (mV)
